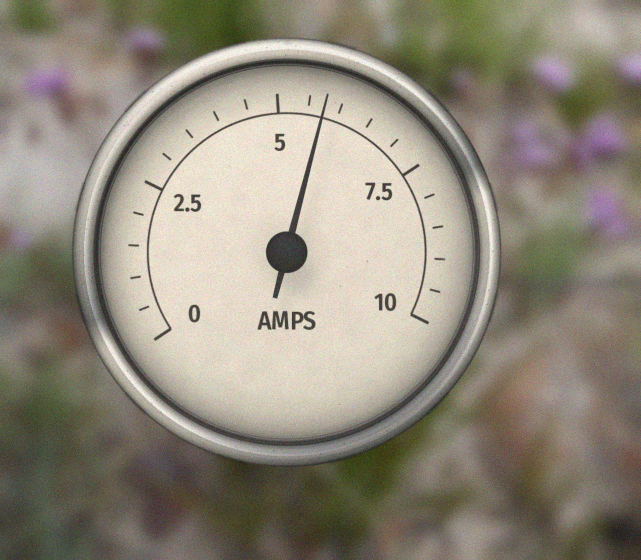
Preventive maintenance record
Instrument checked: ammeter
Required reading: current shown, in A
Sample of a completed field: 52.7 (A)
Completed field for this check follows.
5.75 (A)
